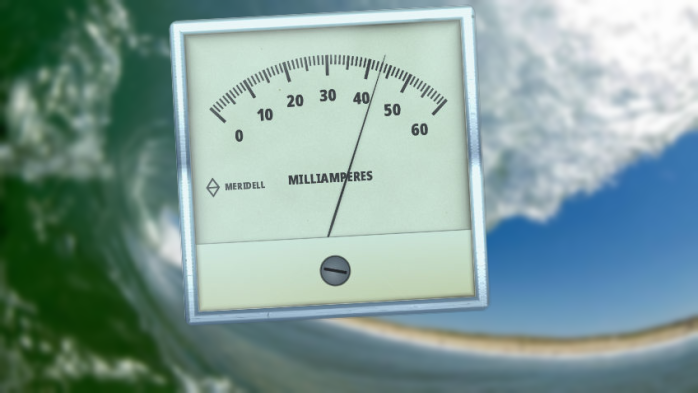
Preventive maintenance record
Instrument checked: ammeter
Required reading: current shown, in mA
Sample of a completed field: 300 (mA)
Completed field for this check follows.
43 (mA)
